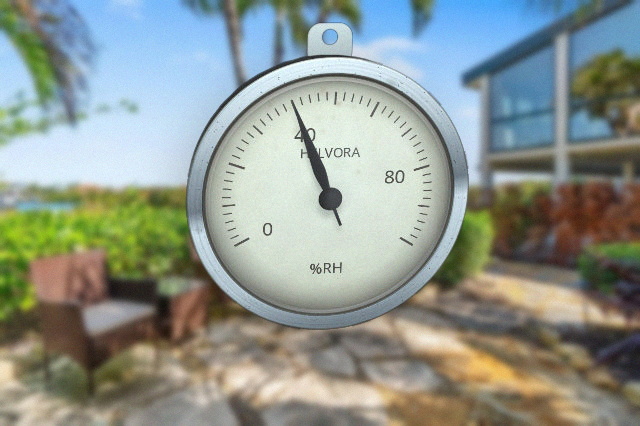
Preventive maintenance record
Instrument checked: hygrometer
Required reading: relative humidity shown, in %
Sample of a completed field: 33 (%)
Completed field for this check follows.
40 (%)
